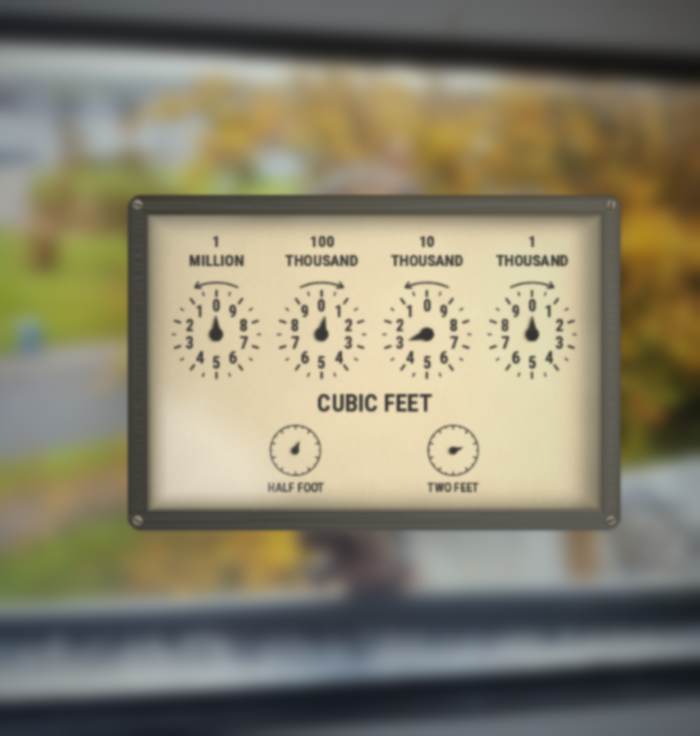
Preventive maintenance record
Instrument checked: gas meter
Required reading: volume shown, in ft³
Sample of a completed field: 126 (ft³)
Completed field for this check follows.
3000 (ft³)
